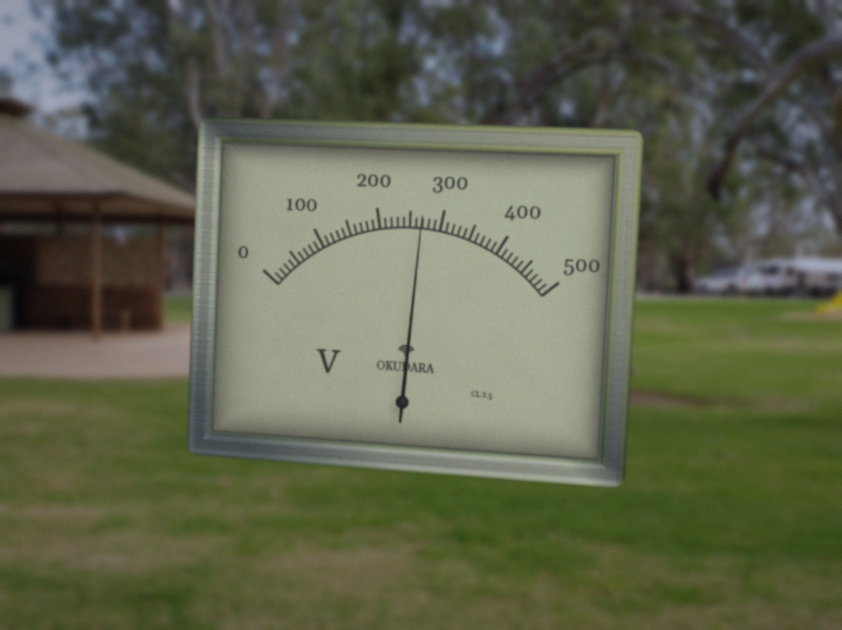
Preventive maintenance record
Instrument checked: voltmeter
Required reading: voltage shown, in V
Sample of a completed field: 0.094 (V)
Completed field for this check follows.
270 (V)
